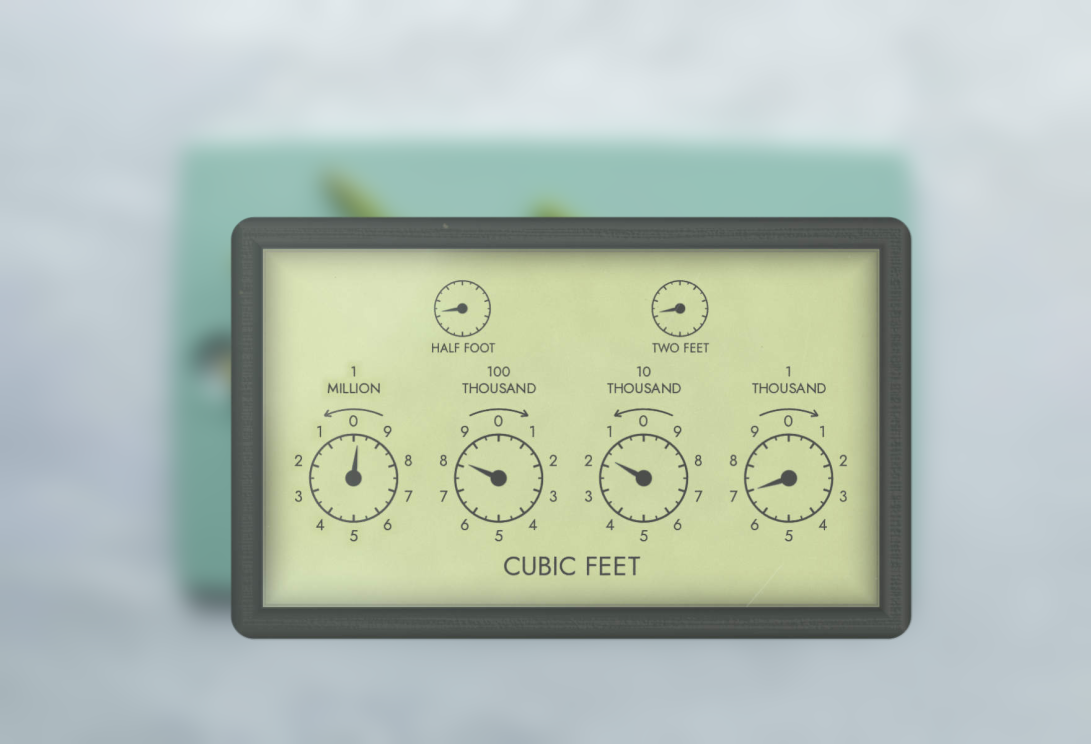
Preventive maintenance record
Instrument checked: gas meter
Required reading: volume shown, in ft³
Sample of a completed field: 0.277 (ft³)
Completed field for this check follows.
981700 (ft³)
